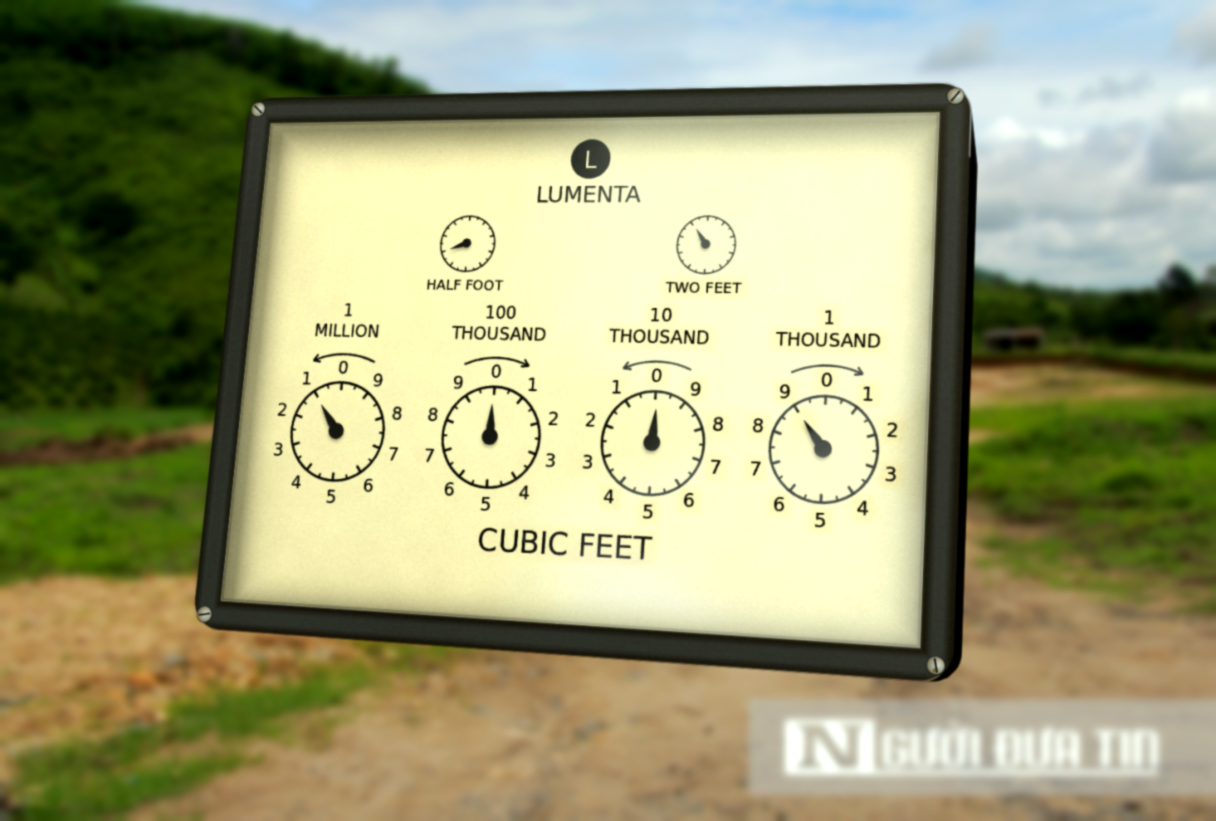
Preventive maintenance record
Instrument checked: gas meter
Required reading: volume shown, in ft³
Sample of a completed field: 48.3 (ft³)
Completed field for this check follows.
99900 (ft³)
